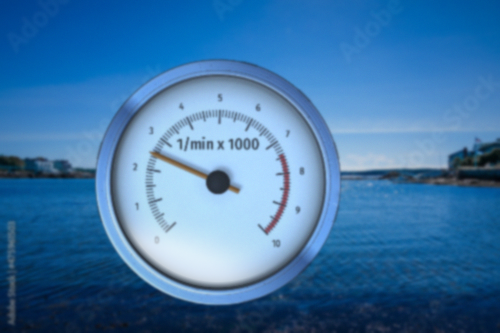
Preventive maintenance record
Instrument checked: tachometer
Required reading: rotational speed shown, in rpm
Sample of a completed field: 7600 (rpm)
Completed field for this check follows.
2500 (rpm)
